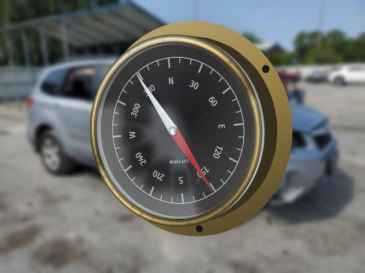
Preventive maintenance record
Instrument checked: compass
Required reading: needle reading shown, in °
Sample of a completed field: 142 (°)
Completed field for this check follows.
150 (°)
